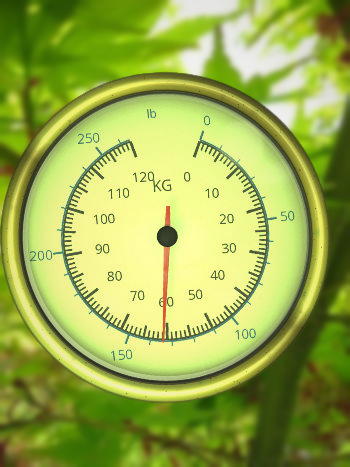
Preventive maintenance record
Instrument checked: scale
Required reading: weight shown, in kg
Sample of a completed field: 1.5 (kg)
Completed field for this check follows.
61 (kg)
